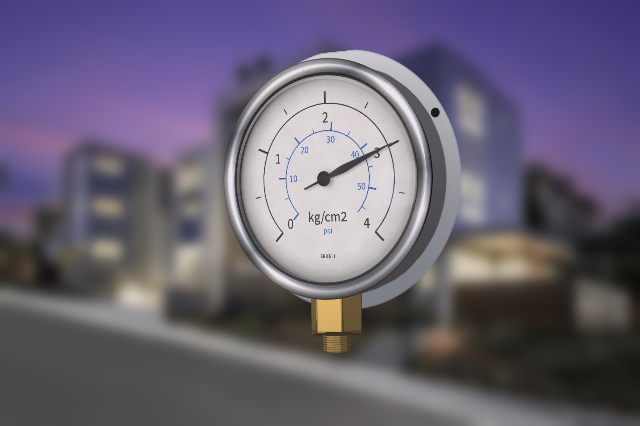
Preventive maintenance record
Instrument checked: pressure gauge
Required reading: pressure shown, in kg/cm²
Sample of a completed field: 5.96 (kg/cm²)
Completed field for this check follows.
3 (kg/cm²)
